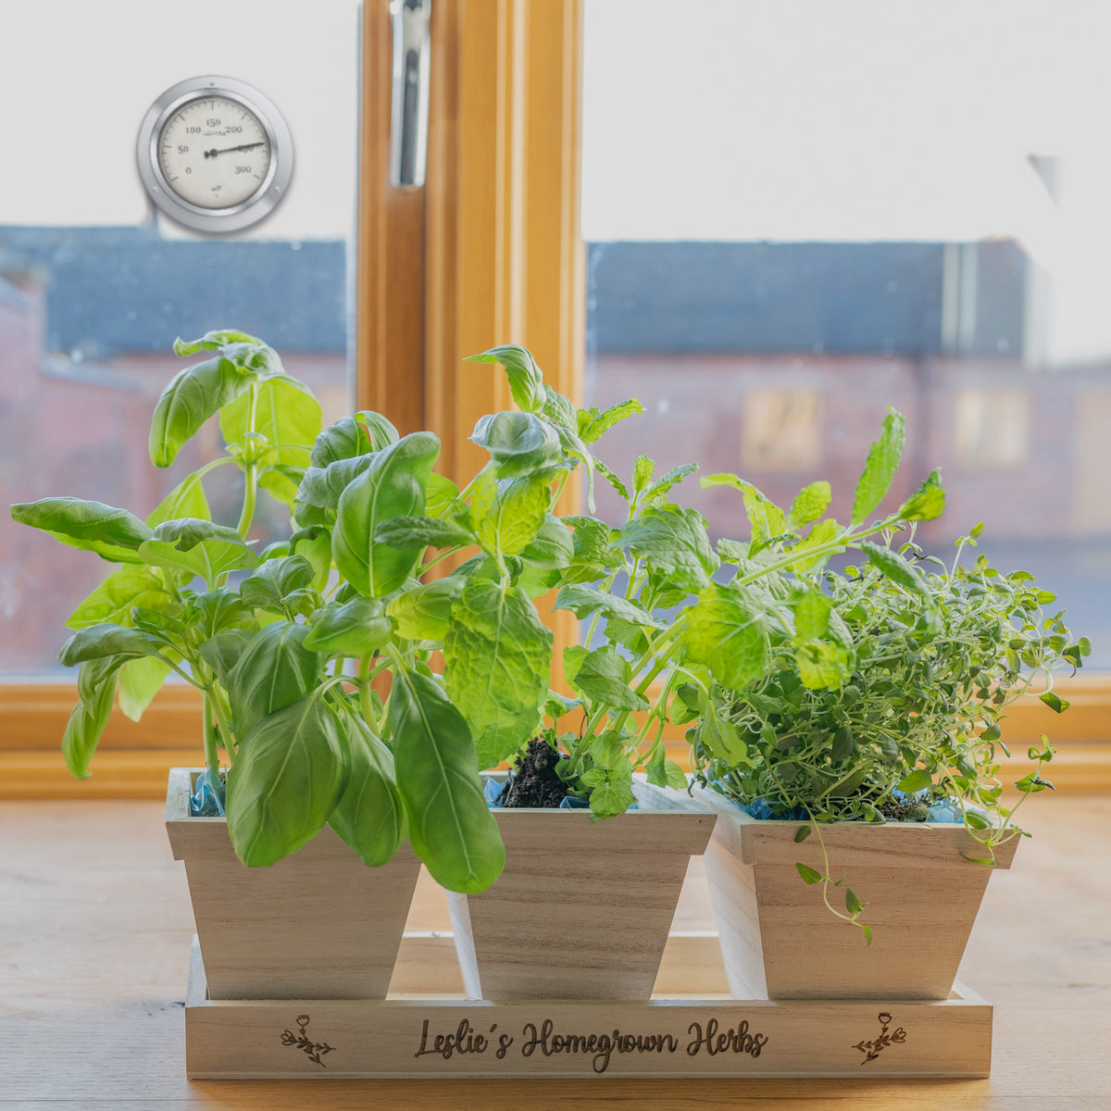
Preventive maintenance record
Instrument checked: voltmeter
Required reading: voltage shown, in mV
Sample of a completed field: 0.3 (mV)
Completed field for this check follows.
250 (mV)
